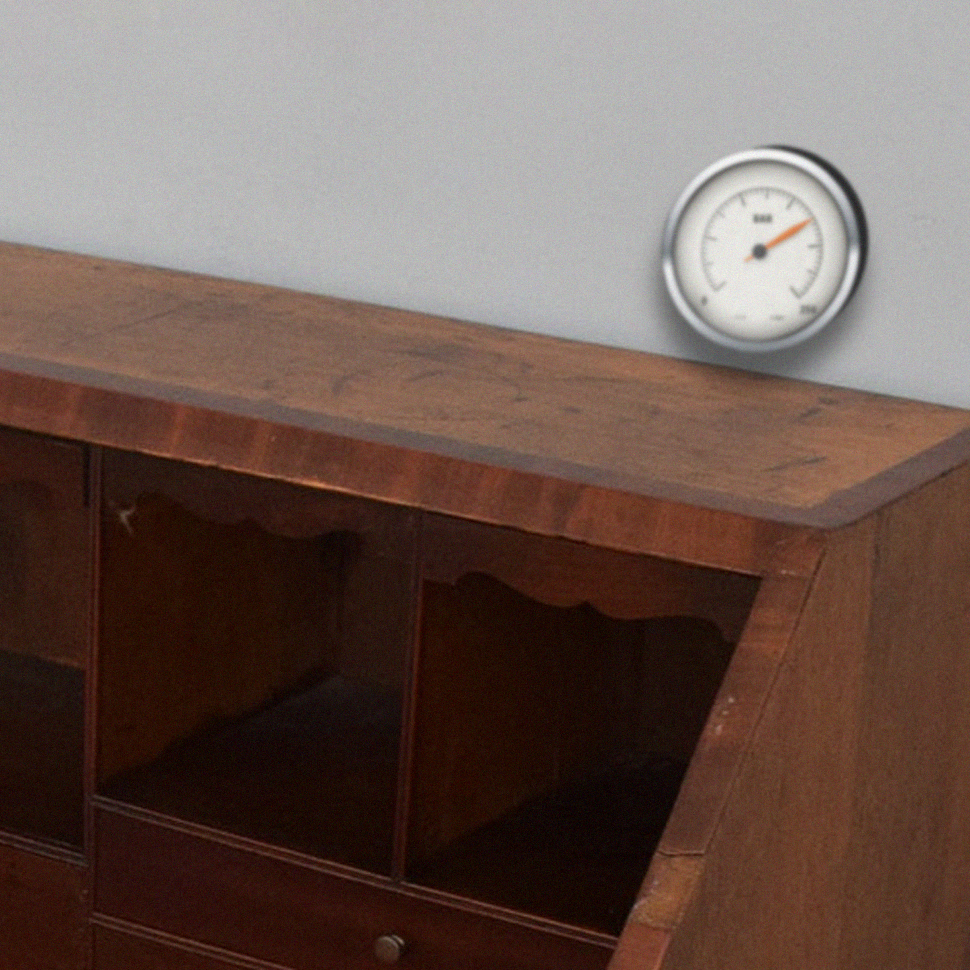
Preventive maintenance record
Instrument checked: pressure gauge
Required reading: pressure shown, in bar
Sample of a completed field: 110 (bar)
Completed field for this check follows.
175 (bar)
